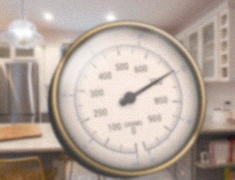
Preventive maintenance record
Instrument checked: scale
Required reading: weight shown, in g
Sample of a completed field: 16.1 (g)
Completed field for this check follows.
700 (g)
